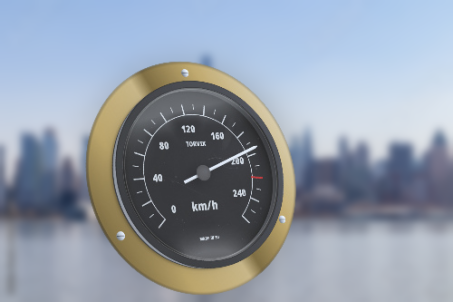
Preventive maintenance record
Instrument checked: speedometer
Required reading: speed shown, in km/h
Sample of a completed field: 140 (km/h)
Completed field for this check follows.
195 (km/h)
